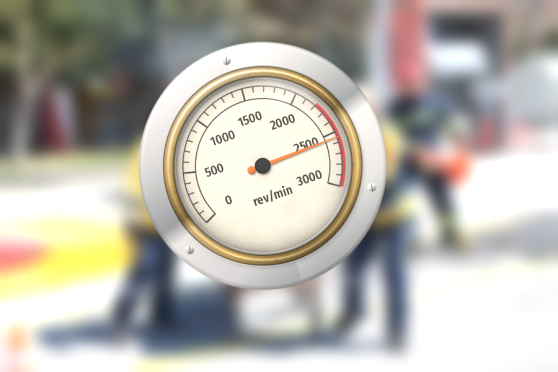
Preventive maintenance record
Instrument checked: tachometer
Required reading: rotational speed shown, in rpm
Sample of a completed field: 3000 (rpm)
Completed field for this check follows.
2550 (rpm)
